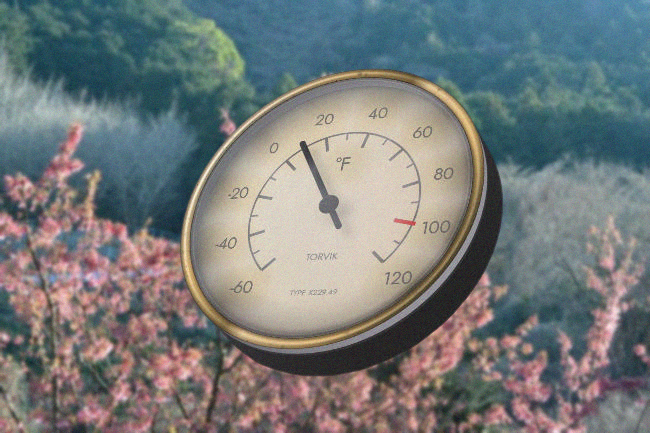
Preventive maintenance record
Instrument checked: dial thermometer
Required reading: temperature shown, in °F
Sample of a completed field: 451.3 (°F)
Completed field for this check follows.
10 (°F)
